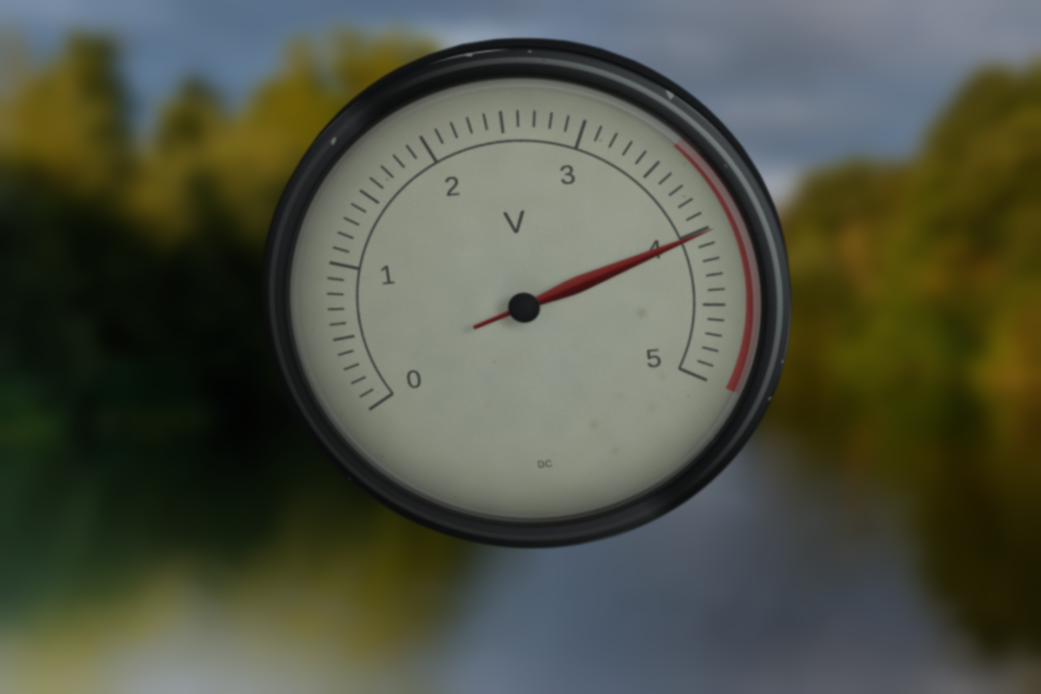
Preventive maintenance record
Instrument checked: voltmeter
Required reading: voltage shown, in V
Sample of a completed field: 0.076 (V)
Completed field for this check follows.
4 (V)
